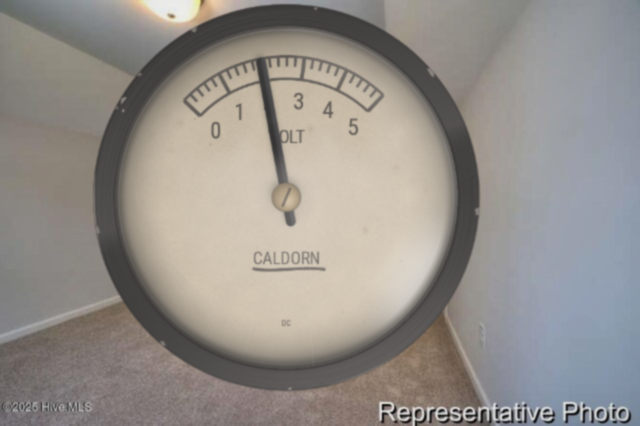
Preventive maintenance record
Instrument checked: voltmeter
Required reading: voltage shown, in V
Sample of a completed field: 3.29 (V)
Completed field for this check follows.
2 (V)
